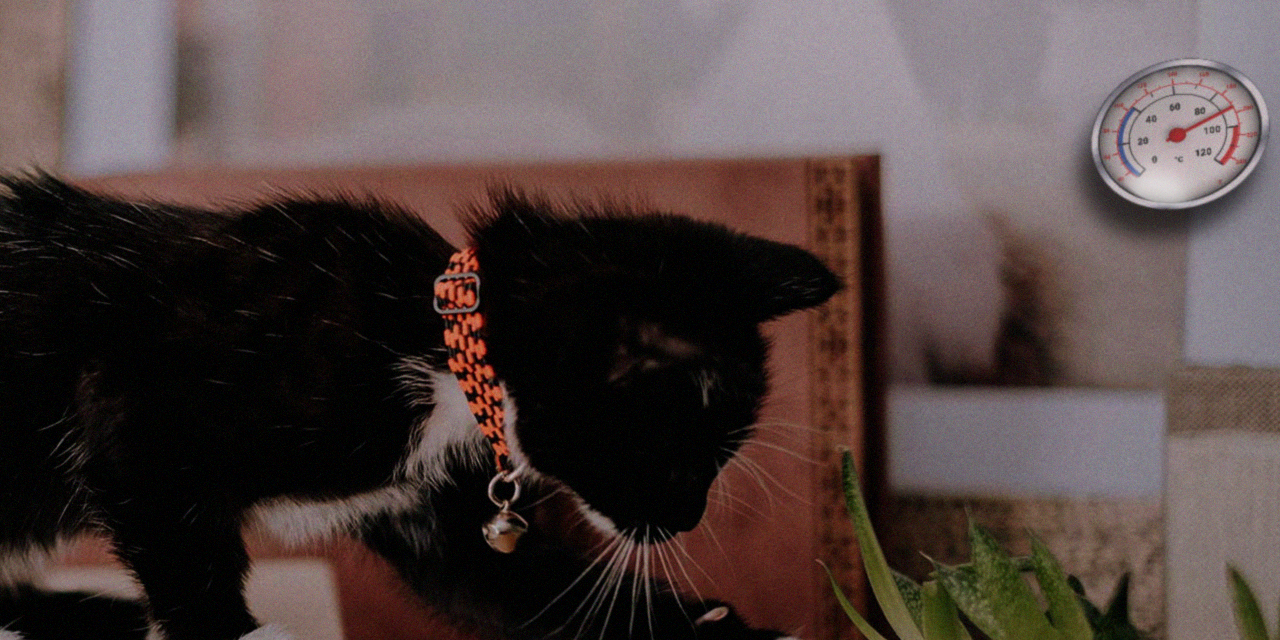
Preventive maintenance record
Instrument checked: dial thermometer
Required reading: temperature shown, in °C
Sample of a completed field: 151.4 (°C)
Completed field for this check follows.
90 (°C)
